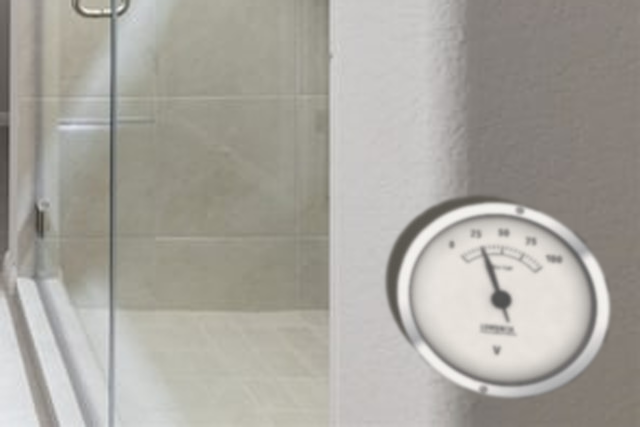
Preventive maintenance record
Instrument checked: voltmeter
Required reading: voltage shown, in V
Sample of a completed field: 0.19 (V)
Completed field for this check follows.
25 (V)
